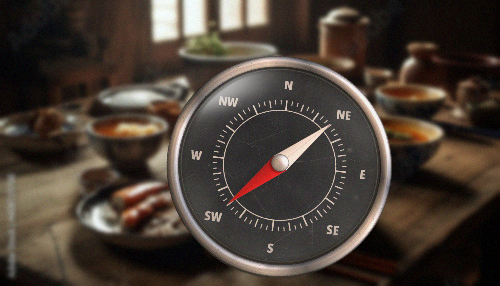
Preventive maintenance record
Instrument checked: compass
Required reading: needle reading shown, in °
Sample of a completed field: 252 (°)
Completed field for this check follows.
225 (°)
